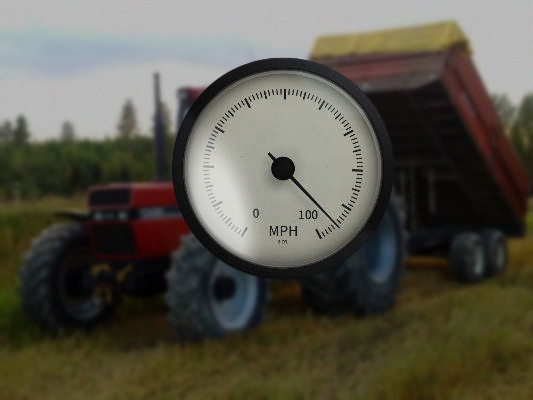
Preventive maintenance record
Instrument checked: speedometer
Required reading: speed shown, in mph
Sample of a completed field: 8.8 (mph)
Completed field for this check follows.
95 (mph)
